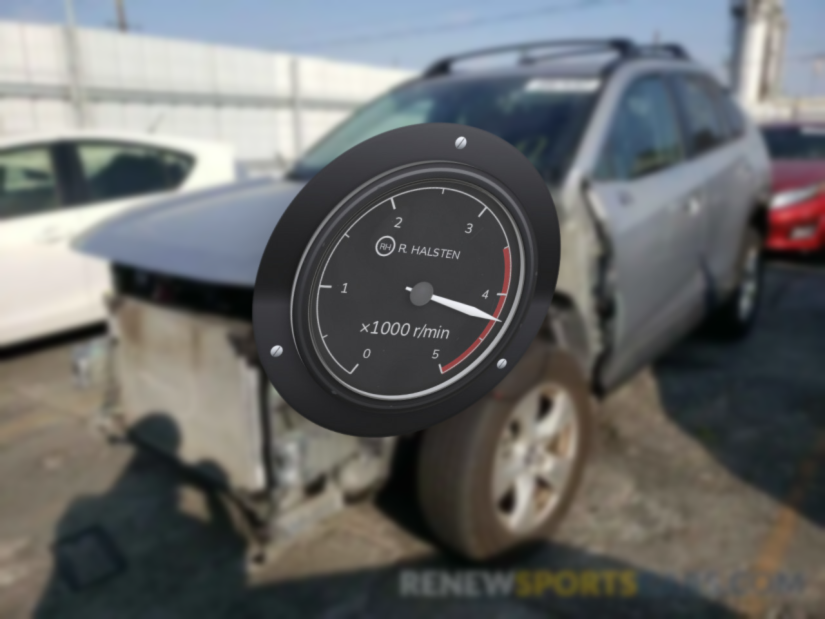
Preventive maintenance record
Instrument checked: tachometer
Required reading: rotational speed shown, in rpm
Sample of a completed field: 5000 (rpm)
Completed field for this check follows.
4250 (rpm)
